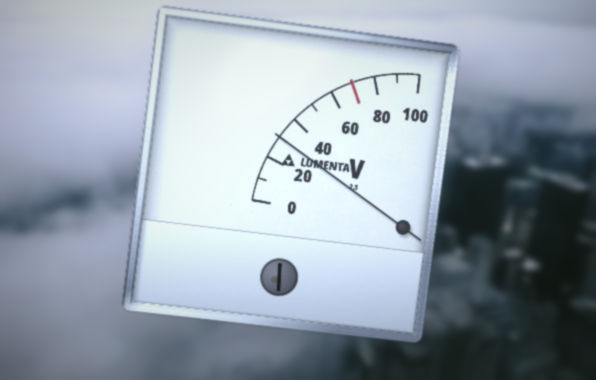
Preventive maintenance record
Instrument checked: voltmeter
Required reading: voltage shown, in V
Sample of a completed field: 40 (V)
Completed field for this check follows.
30 (V)
